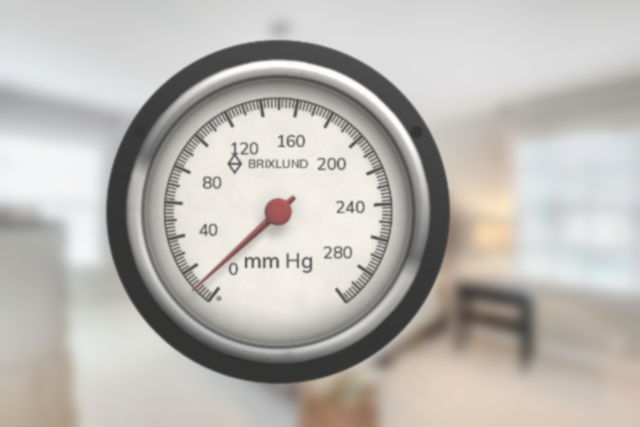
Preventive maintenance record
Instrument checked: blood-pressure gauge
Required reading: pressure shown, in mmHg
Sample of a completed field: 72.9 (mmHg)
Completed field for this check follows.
10 (mmHg)
